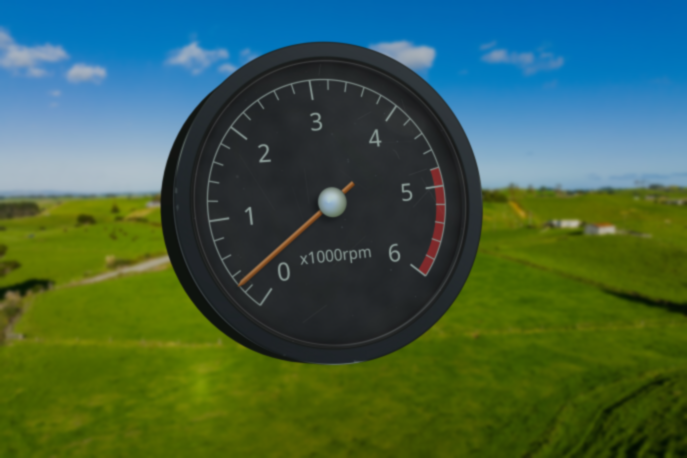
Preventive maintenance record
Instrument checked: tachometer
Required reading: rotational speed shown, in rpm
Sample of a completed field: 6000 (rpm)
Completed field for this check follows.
300 (rpm)
